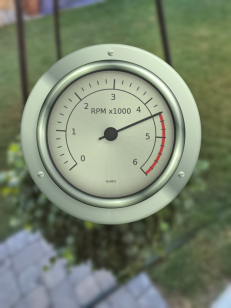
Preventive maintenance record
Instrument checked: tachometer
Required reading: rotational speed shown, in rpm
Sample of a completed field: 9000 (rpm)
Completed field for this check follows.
4400 (rpm)
